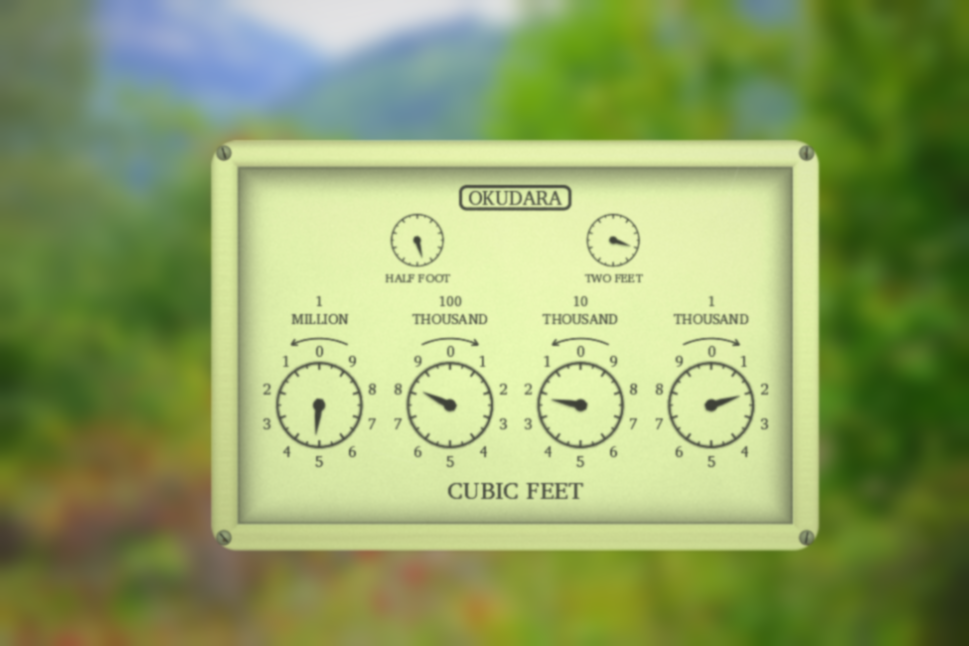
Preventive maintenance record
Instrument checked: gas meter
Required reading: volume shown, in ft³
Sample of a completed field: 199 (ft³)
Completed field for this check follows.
482200 (ft³)
